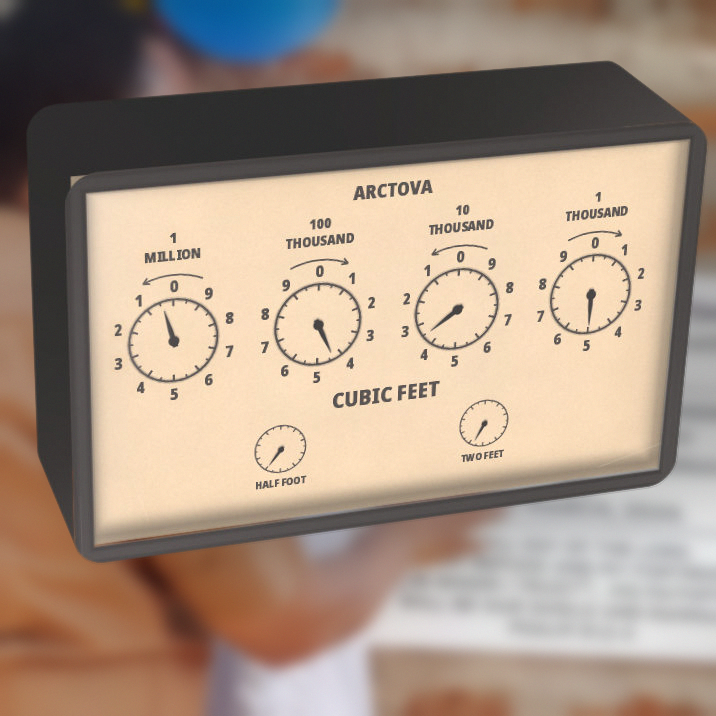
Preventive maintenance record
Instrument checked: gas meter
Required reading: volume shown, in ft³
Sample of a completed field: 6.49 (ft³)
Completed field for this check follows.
43500 (ft³)
